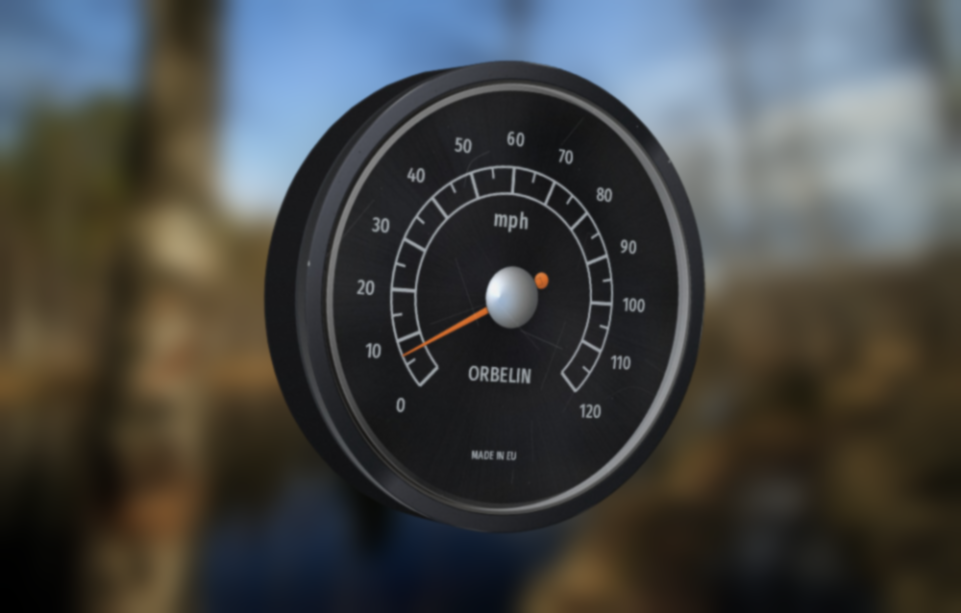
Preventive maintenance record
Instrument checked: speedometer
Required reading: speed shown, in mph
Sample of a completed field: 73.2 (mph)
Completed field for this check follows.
7.5 (mph)
